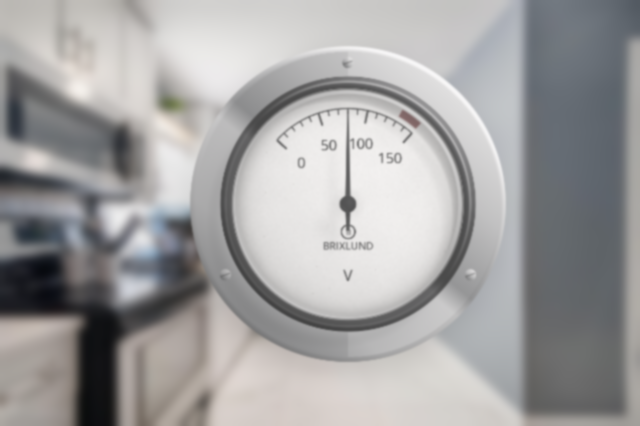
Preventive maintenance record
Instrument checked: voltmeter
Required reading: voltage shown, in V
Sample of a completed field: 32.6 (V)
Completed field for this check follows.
80 (V)
